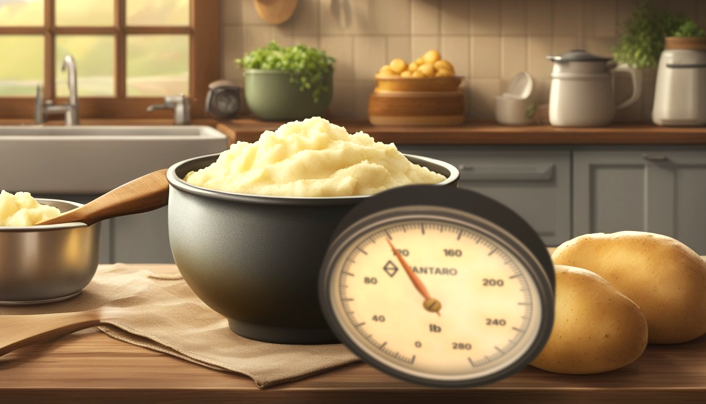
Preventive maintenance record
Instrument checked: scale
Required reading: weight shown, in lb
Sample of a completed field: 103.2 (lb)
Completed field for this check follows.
120 (lb)
